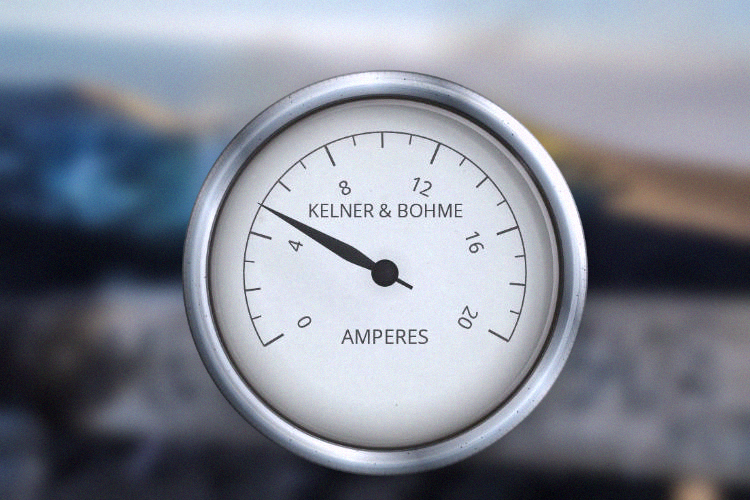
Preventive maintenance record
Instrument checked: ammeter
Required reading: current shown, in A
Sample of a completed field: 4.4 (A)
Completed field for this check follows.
5 (A)
